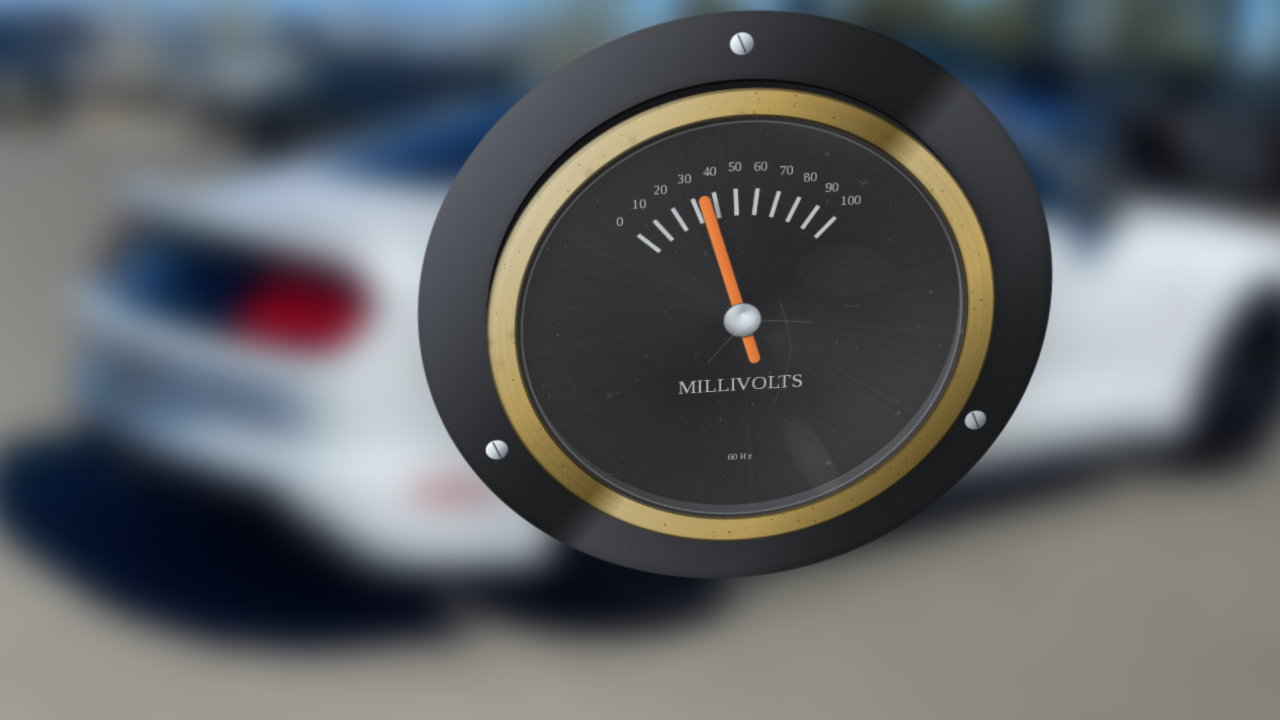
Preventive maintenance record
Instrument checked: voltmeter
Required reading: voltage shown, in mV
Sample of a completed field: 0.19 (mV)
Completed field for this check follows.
35 (mV)
